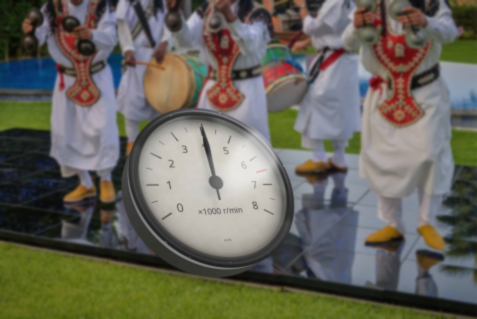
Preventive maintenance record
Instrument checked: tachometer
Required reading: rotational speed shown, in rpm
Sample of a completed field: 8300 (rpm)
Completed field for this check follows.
4000 (rpm)
